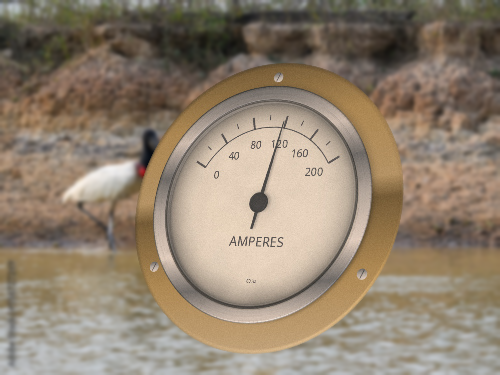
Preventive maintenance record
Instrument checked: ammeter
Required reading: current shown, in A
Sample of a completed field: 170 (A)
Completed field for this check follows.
120 (A)
